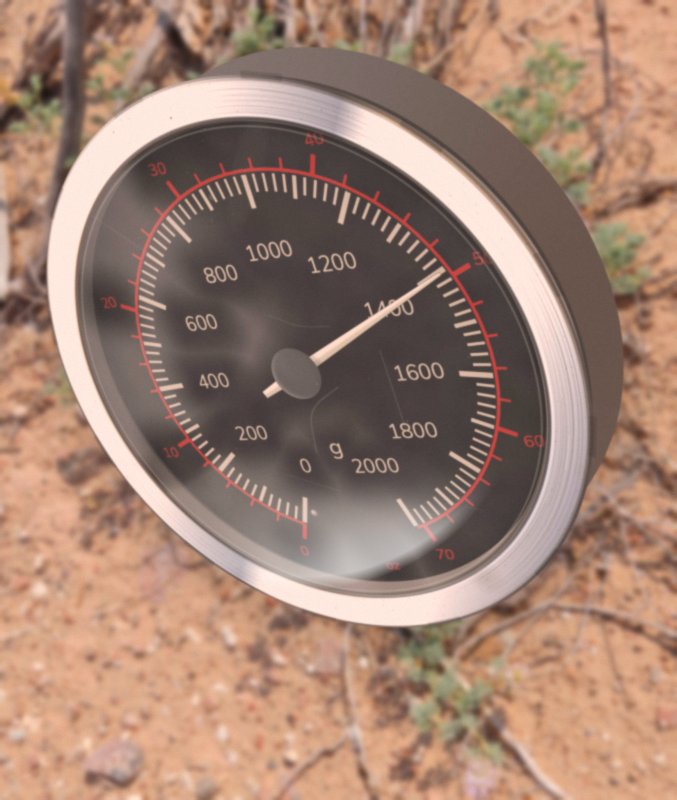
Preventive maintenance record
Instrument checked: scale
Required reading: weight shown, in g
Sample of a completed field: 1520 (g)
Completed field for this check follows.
1400 (g)
